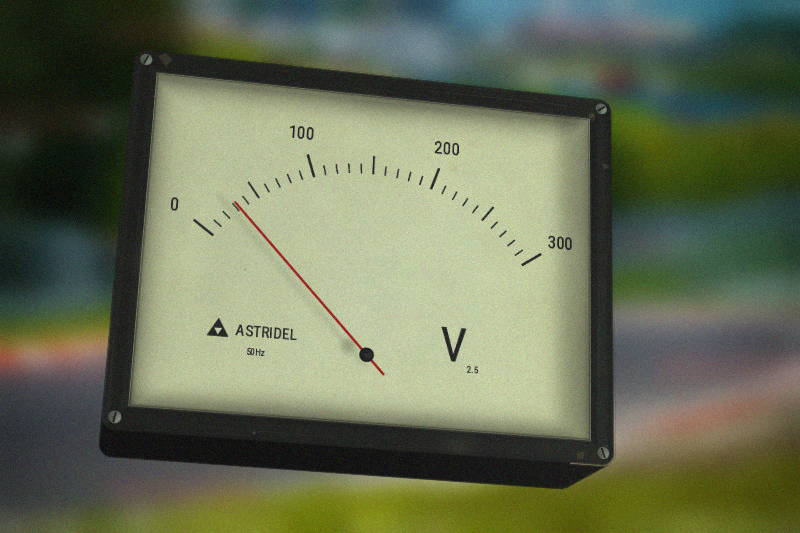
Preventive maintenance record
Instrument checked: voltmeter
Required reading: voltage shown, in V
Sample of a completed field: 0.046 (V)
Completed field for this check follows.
30 (V)
